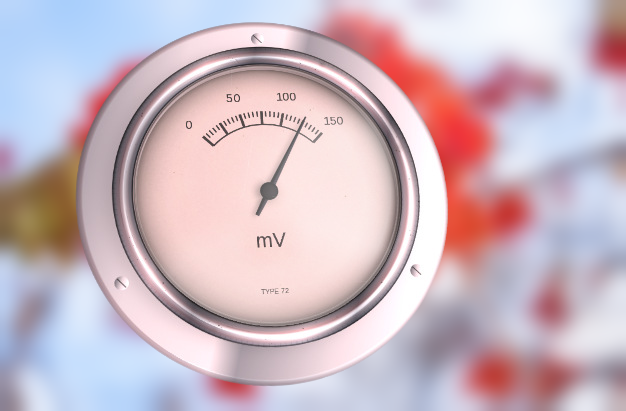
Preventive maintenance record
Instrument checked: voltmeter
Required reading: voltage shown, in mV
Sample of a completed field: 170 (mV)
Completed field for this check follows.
125 (mV)
